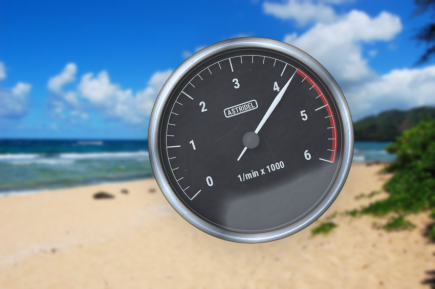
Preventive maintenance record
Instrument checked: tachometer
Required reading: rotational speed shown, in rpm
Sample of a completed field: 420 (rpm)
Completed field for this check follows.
4200 (rpm)
